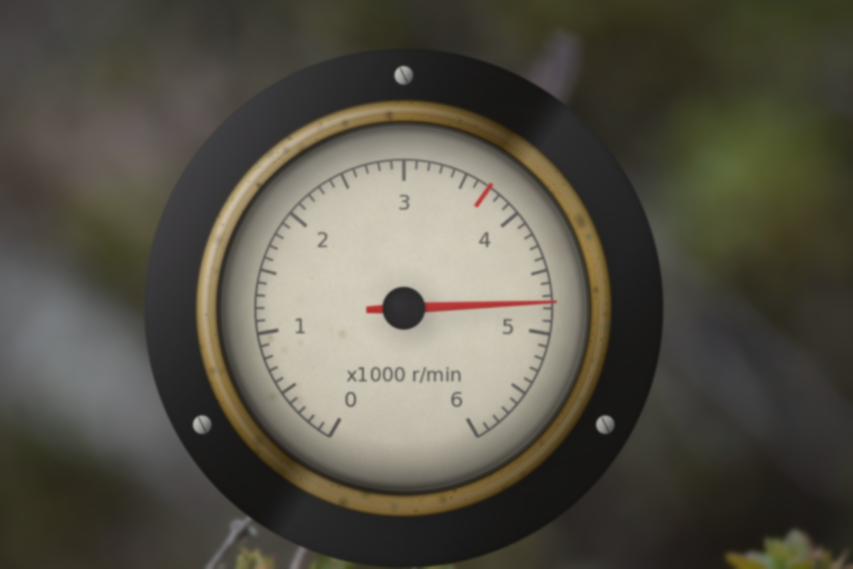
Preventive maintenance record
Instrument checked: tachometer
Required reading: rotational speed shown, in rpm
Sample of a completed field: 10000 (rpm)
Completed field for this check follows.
4750 (rpm)
